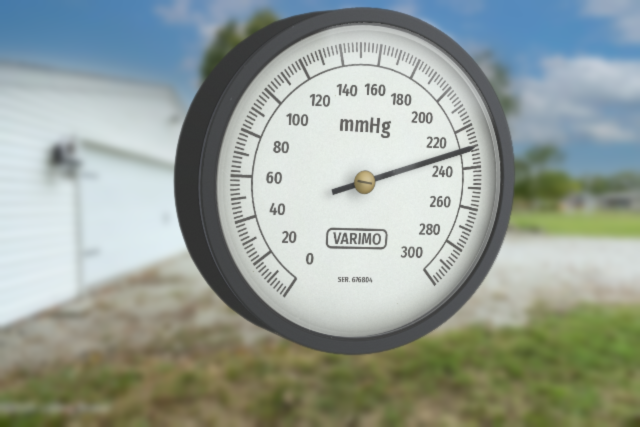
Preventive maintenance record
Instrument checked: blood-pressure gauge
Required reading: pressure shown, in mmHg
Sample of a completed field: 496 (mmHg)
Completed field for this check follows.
230 (mmHg)
